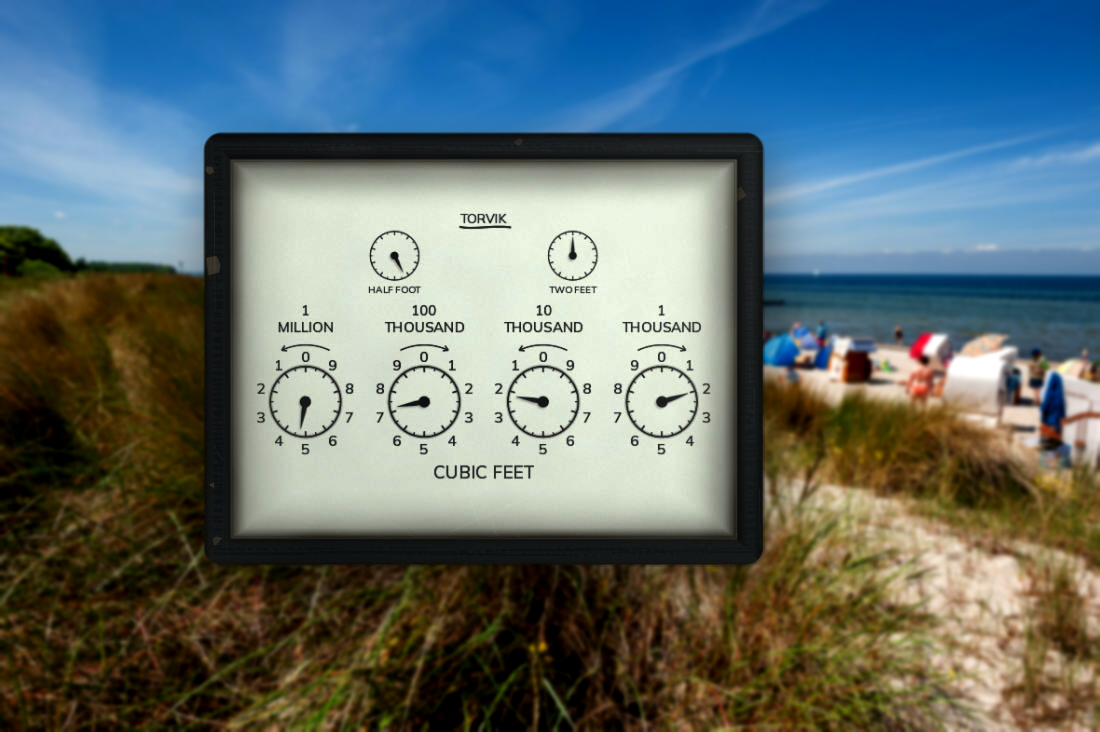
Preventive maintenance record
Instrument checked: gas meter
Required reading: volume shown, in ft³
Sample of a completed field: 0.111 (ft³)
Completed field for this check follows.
472200 (ft³)
